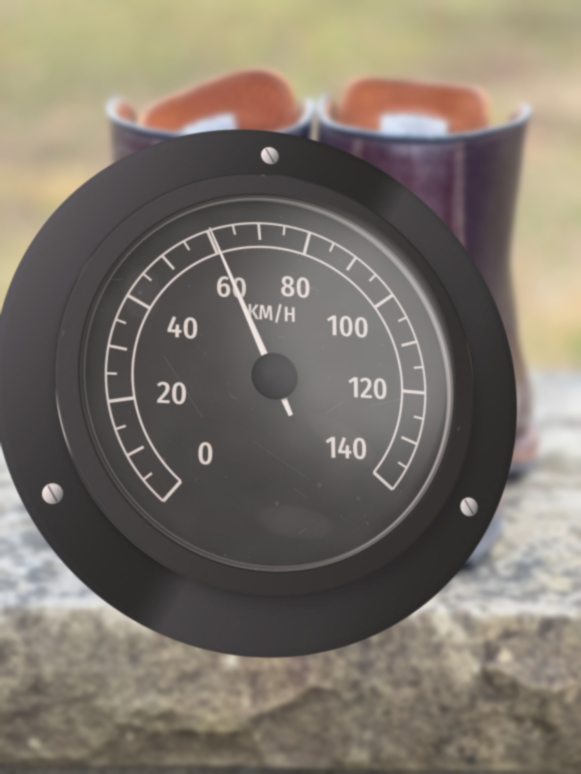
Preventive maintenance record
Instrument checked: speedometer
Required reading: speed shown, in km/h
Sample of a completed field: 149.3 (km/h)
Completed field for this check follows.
60 (km/h)
